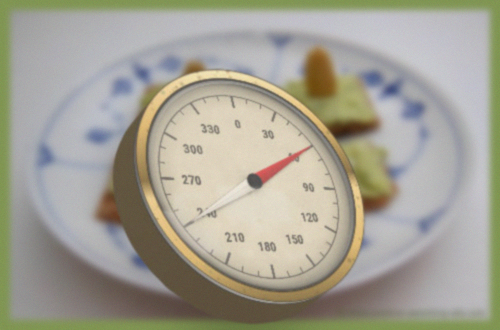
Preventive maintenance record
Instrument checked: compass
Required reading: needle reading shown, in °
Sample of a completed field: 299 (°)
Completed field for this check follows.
60 (°)
